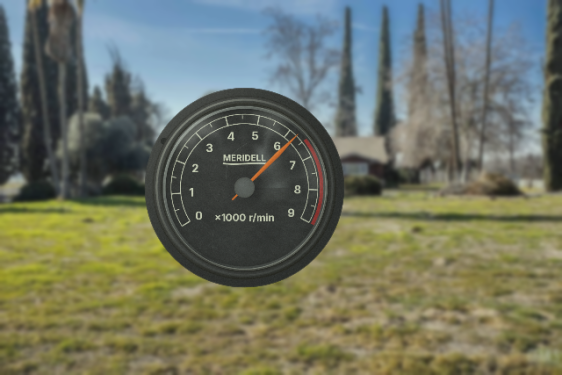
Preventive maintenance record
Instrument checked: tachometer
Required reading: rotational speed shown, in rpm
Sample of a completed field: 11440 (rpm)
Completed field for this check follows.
6250 (rpm)
